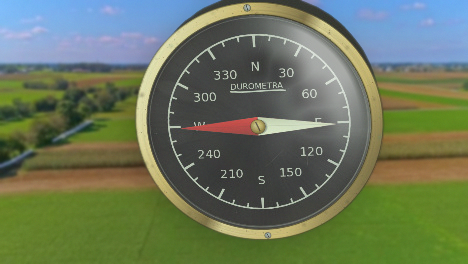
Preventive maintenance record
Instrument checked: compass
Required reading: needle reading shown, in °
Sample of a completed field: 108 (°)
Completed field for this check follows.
270 (°)
